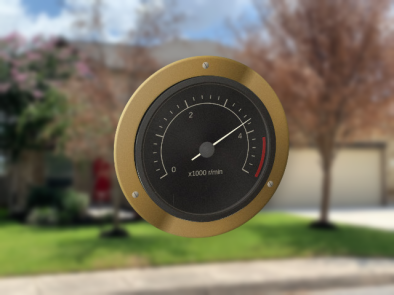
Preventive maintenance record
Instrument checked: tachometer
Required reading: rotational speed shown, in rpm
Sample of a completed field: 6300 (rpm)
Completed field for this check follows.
3700 (rpm)
